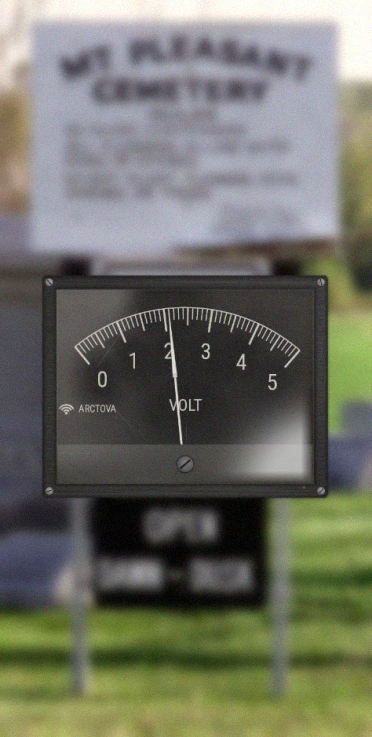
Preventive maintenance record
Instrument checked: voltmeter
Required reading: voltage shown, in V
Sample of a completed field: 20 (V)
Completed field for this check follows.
2.1 (V)
